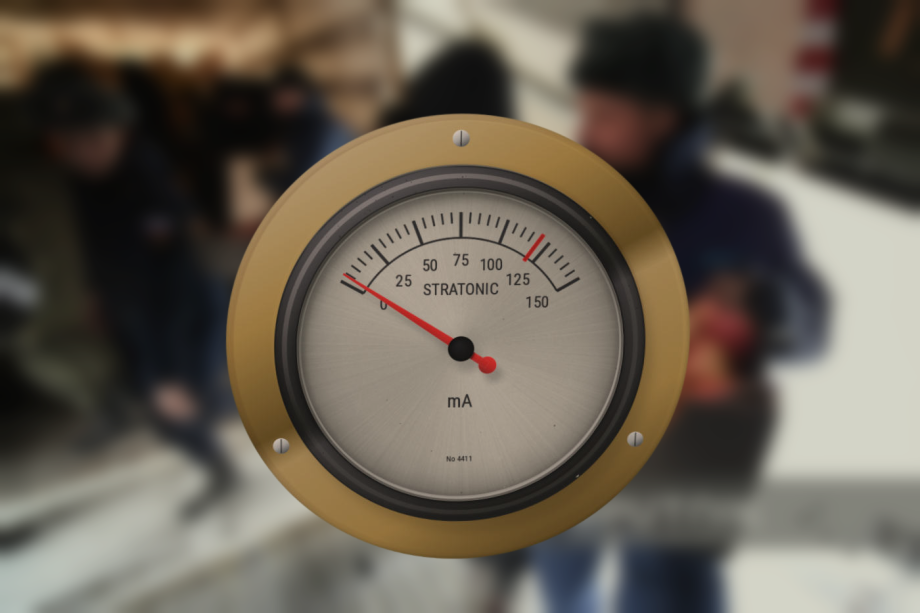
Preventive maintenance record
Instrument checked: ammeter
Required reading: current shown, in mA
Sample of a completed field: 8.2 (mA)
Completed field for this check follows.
5 (mA)
